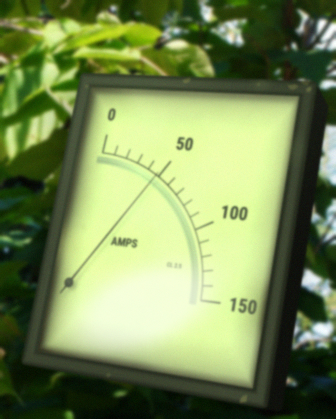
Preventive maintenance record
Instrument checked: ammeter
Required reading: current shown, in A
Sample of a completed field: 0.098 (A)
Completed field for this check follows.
50 (A)
